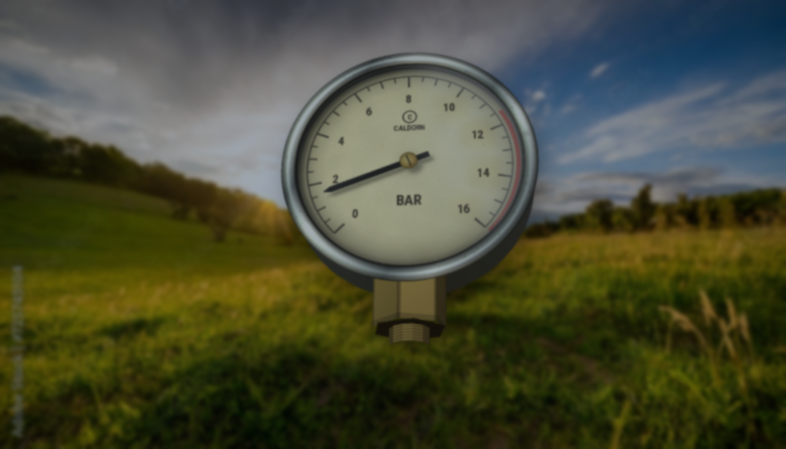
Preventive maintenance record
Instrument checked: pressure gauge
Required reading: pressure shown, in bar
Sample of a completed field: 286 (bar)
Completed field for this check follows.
1.5 (bar)
